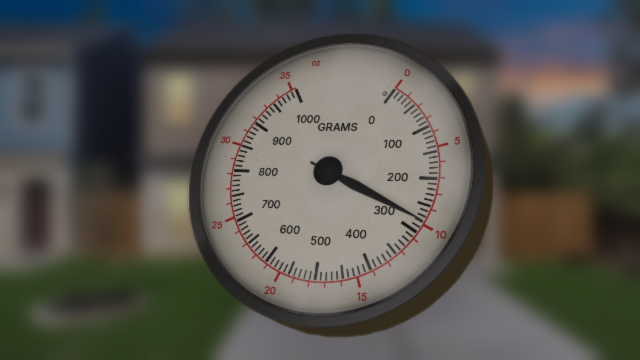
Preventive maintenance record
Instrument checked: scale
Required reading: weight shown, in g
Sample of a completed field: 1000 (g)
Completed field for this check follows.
280 (g)
